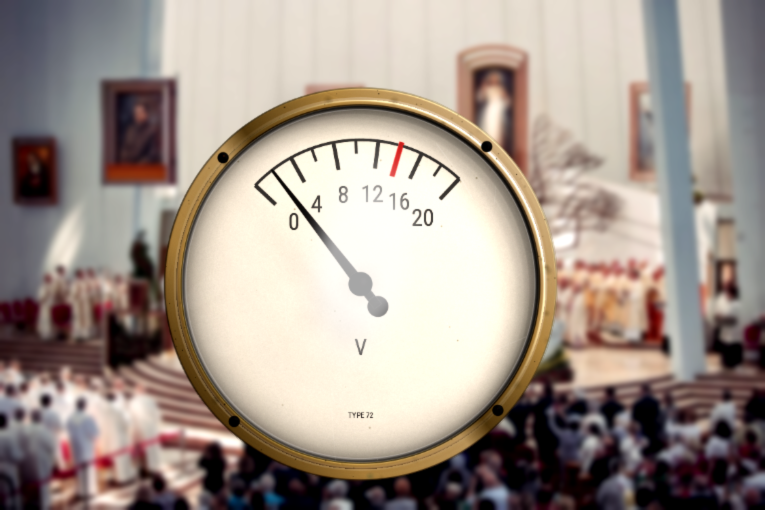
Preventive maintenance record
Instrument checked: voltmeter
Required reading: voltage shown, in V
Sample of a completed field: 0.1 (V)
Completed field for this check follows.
2 (V)
